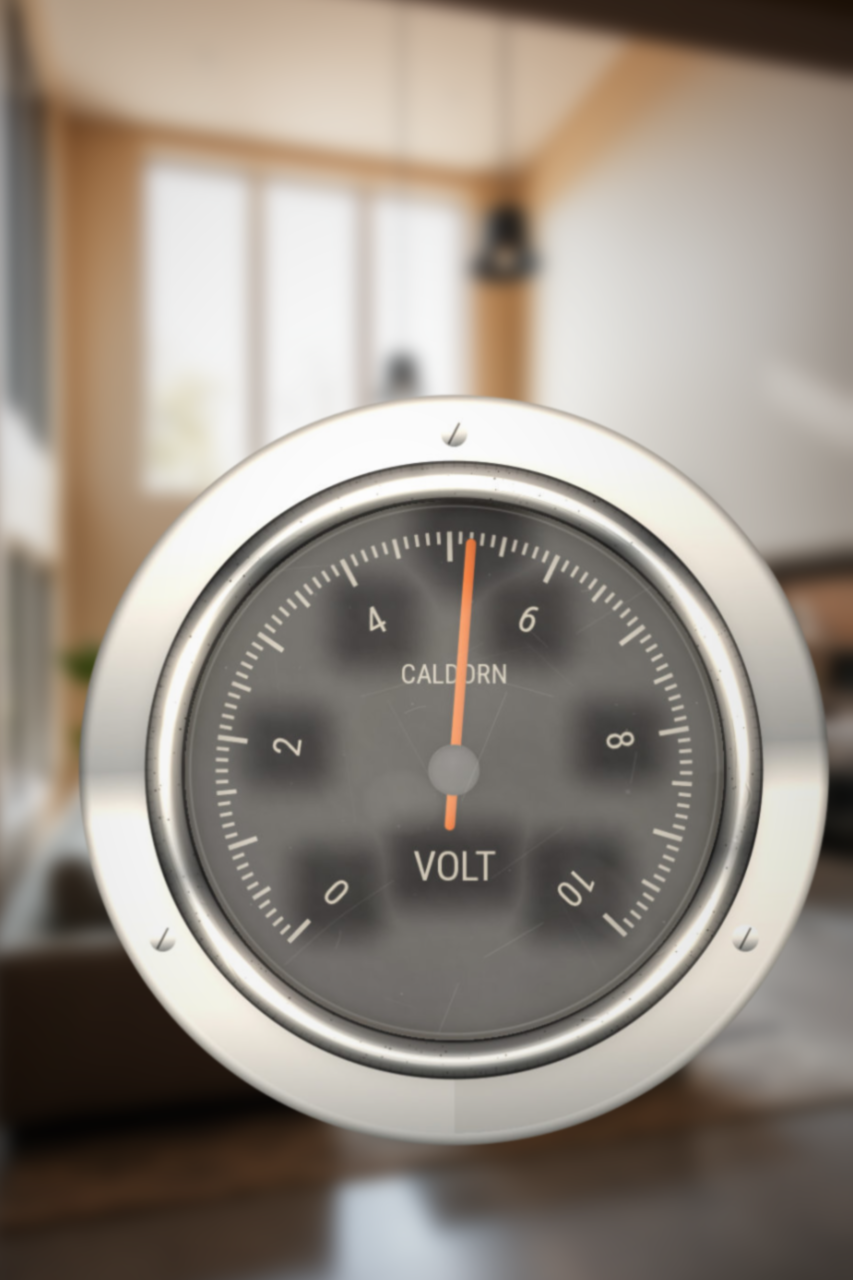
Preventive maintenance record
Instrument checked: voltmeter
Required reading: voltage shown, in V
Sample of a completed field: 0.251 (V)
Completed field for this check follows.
5.2 (V)
